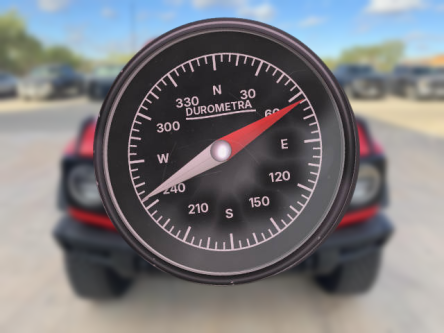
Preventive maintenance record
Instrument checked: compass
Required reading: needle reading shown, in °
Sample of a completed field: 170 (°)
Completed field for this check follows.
65 (°)
